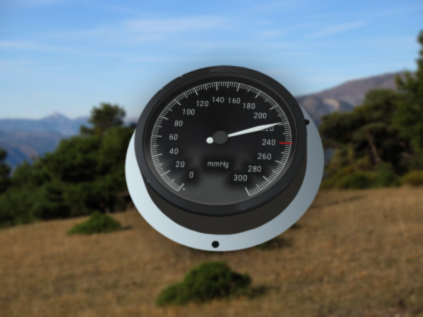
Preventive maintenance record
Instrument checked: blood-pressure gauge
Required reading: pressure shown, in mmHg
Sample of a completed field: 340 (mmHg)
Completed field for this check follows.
220 (mmHg)
